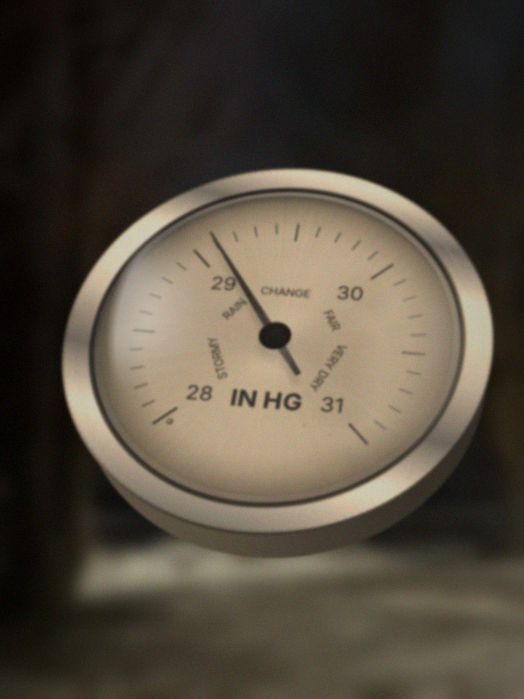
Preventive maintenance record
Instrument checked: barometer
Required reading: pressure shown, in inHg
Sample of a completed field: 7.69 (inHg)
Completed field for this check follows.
29.1 (inHg)
